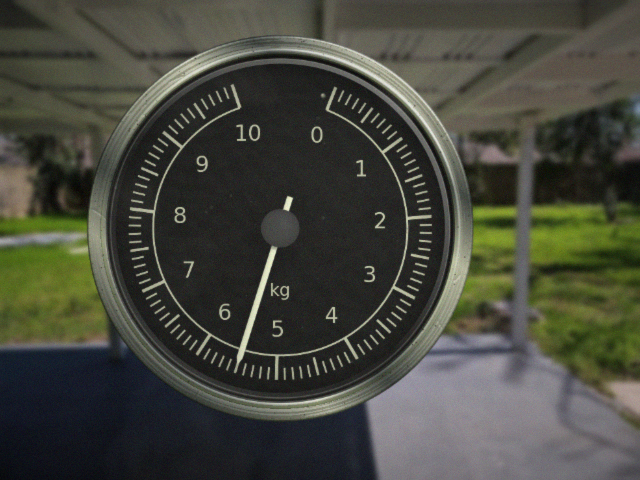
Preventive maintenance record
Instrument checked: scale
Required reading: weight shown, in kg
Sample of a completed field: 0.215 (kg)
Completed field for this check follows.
5.5 (kg)
